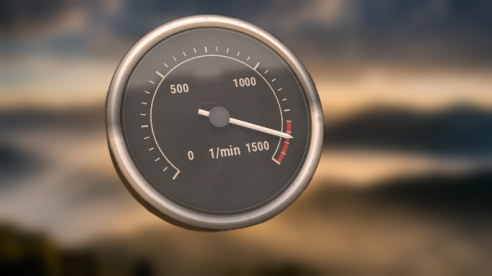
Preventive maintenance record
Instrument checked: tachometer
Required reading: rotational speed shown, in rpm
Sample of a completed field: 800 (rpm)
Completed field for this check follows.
1375 (rpm)
